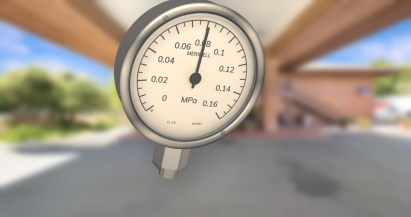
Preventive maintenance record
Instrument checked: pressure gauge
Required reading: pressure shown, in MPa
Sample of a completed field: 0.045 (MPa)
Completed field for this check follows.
0.08 (MPa)
